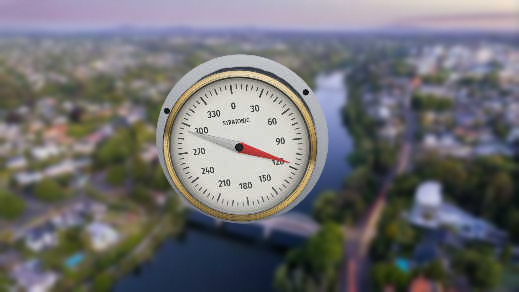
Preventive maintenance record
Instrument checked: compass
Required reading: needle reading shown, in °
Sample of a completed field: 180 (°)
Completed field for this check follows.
115 (°)
